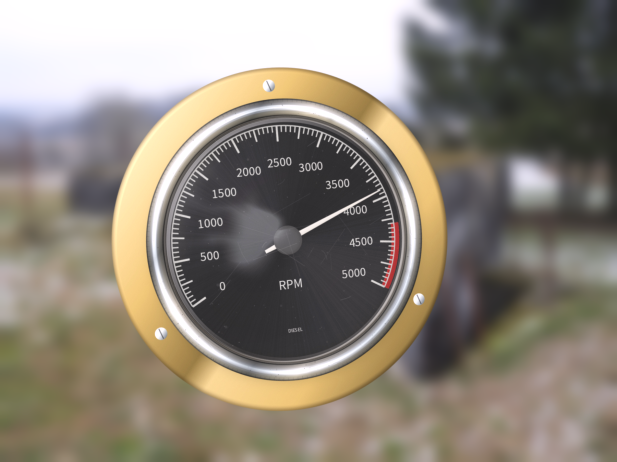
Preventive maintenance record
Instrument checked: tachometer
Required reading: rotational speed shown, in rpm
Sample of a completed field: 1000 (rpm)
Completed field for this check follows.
3900 (rpm)
